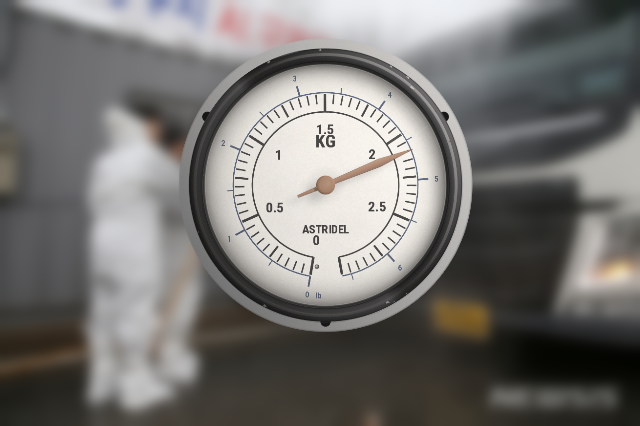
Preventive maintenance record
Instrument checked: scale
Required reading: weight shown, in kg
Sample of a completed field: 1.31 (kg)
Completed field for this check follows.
2.1 (kg)
